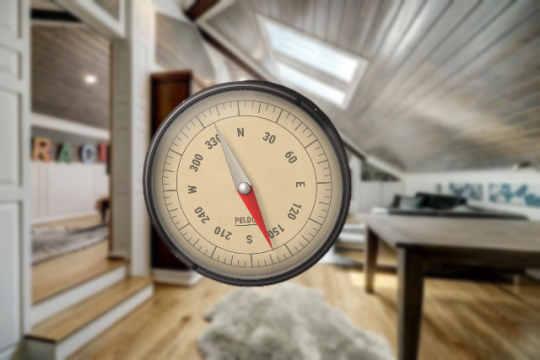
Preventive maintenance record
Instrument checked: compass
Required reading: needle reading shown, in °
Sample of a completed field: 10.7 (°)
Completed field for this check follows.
160 (°)
